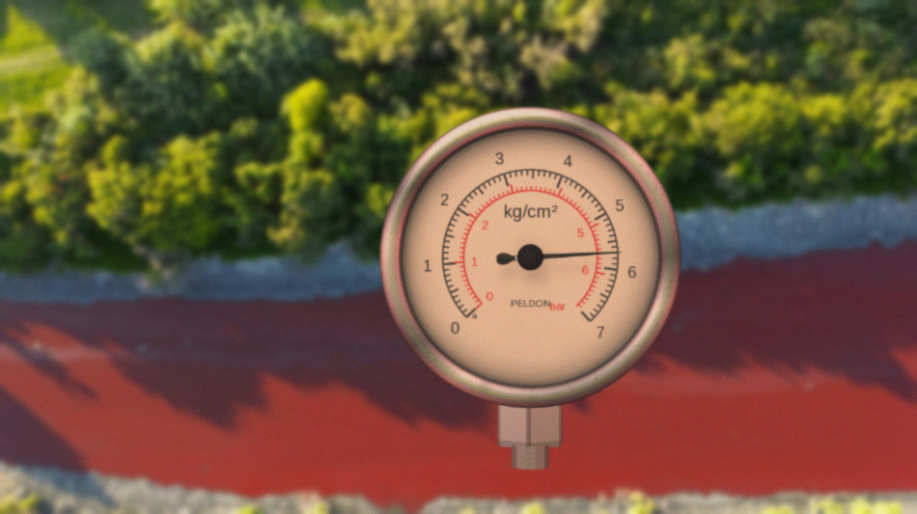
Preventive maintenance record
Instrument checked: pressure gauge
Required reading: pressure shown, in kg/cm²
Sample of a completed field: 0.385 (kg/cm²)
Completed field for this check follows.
5.7 (kg/cm²)
